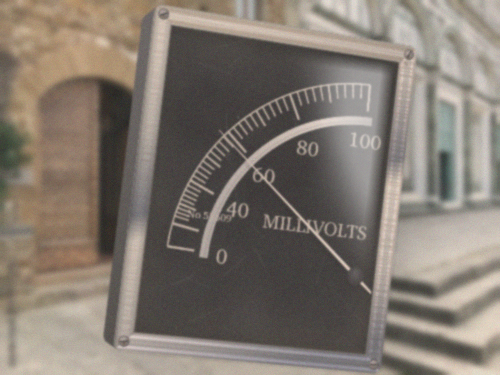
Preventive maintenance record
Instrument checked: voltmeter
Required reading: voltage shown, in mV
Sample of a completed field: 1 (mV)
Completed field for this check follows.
58 (mV)
